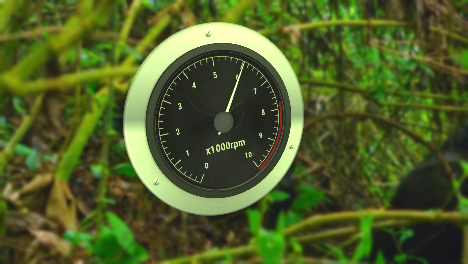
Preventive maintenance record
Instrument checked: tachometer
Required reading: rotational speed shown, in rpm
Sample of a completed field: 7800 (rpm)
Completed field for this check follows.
6000 (rpm)
